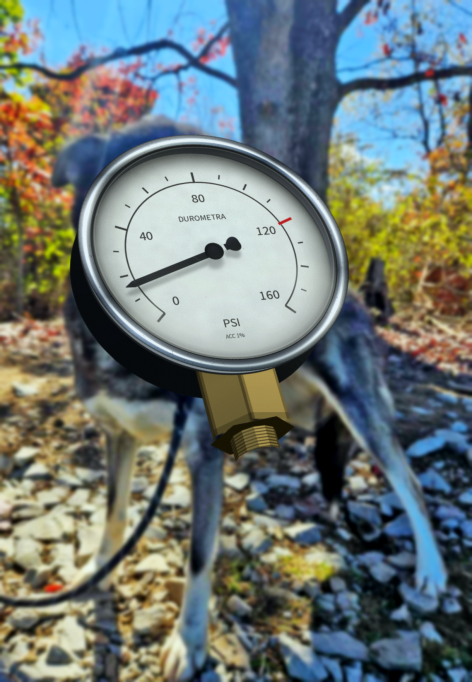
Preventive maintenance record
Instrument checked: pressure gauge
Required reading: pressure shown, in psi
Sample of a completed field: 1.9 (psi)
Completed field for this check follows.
15 (psi)
